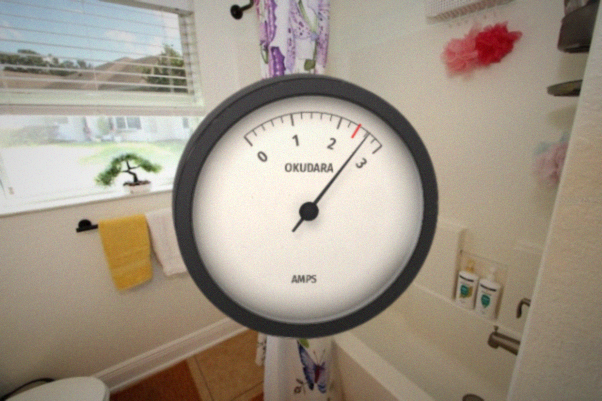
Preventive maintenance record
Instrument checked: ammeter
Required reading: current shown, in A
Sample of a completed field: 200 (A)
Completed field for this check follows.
2.6 (A)
